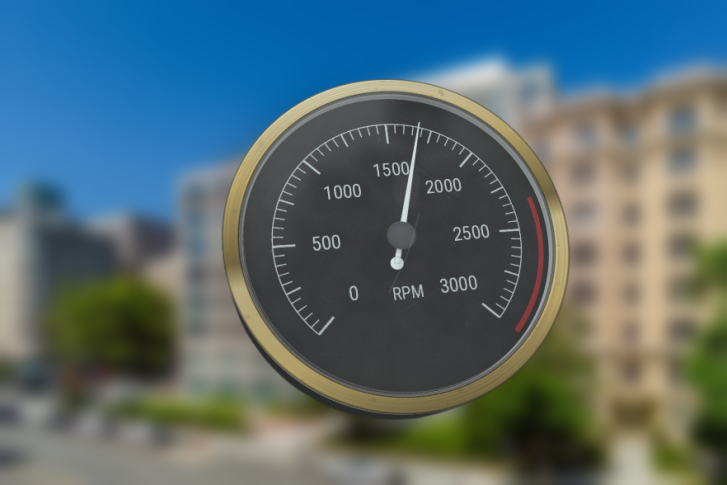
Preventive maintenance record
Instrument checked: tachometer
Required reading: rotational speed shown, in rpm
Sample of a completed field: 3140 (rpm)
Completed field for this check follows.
1675 (rpm)
